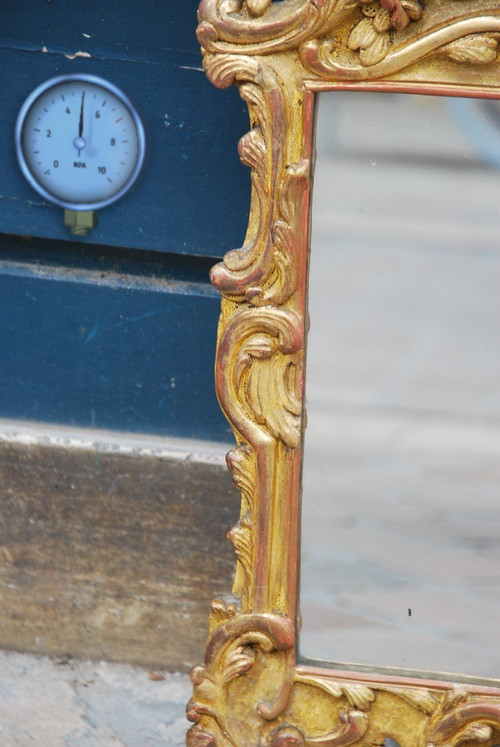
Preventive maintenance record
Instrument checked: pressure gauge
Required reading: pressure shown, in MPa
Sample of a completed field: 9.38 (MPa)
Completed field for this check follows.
5 (MPa)
